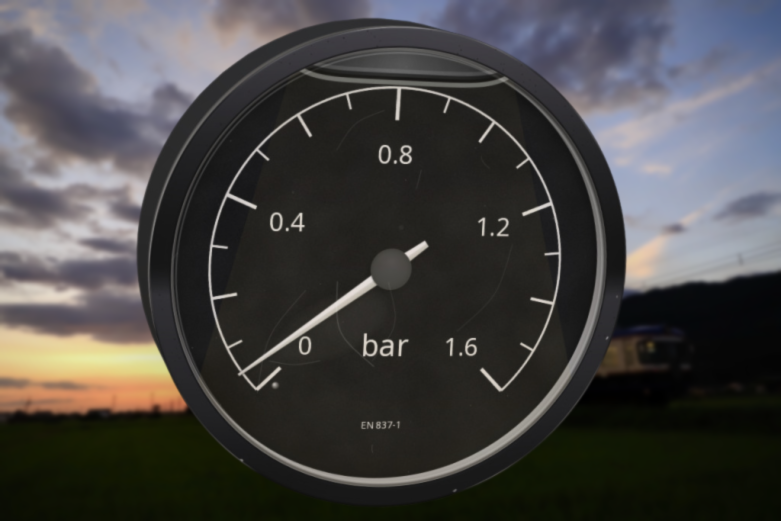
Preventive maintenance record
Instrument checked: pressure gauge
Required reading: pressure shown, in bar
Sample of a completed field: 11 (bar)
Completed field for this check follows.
0.05 (bar)
